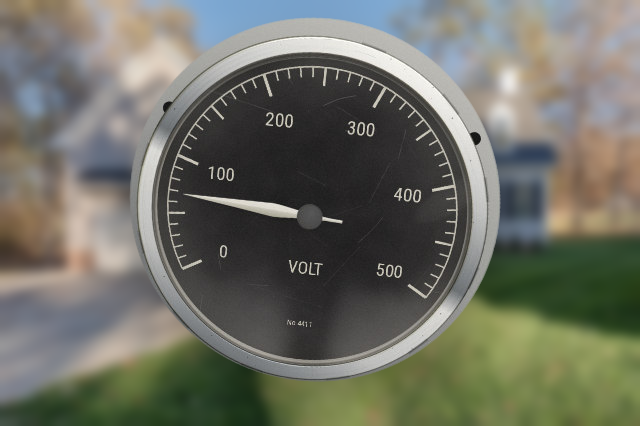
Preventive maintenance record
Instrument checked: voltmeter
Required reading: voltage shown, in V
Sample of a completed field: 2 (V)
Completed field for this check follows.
70 (V)
